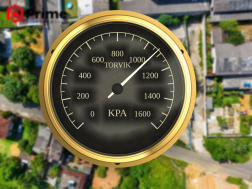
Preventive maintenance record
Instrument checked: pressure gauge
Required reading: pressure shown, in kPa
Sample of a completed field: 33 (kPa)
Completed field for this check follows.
1075 (kPa)
